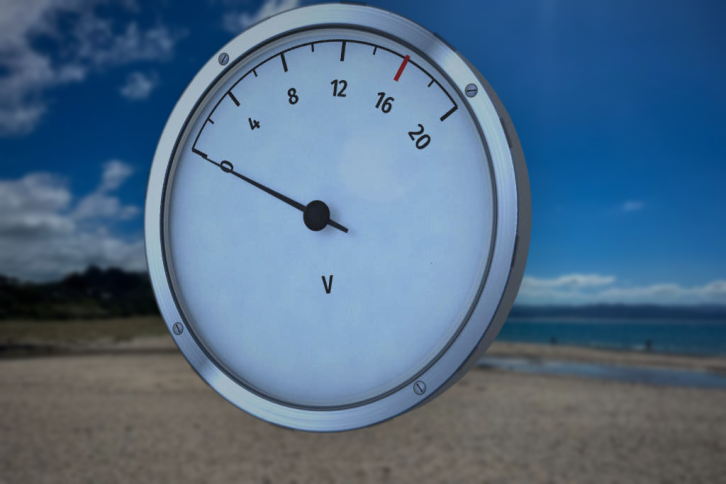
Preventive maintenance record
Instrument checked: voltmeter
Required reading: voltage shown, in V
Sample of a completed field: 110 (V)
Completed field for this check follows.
0 (V)
